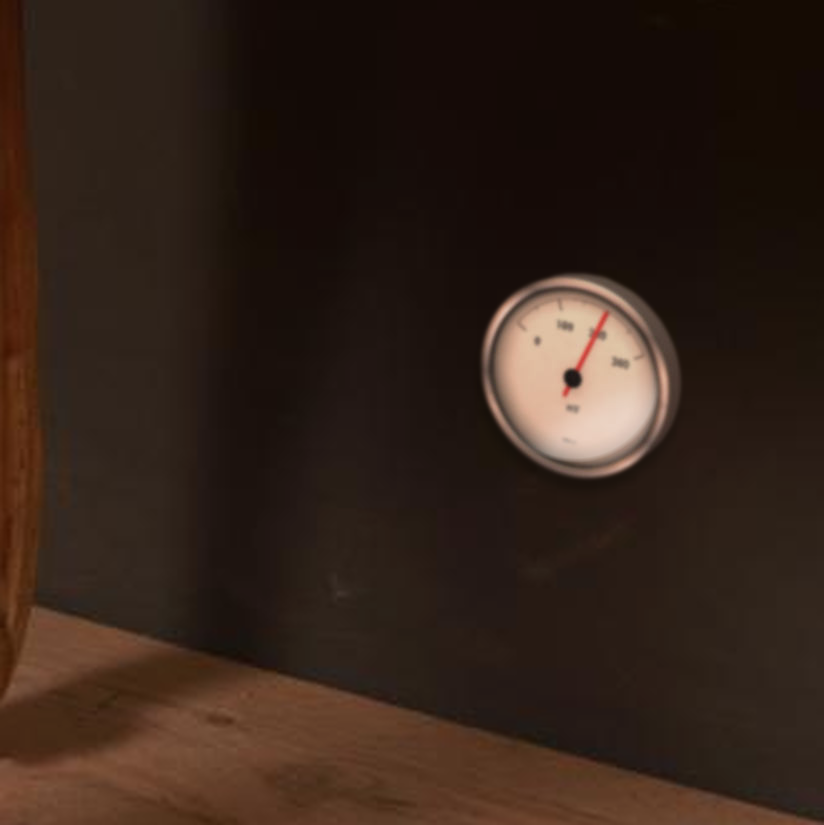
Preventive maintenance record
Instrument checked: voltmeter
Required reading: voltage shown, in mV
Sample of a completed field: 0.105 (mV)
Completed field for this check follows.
200 (mV)
